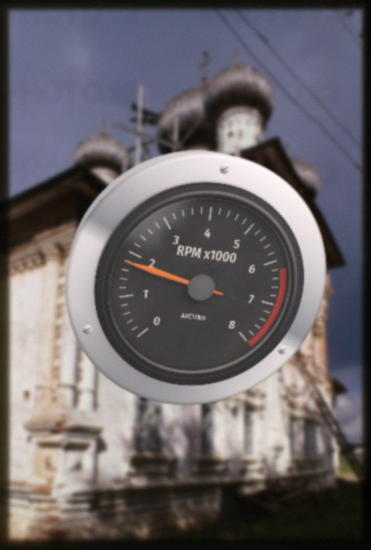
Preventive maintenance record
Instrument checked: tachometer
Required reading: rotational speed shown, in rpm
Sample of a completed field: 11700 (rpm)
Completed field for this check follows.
1800 (rpm)
